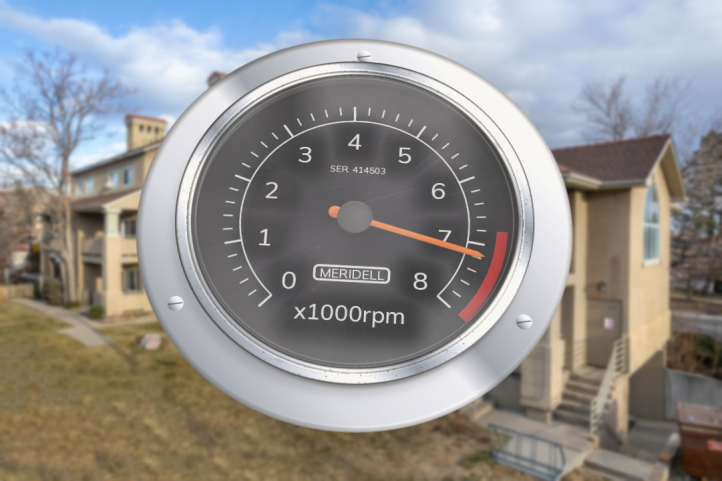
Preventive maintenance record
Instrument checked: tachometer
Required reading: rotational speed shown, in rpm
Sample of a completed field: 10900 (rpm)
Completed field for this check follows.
7200 (rpm)
